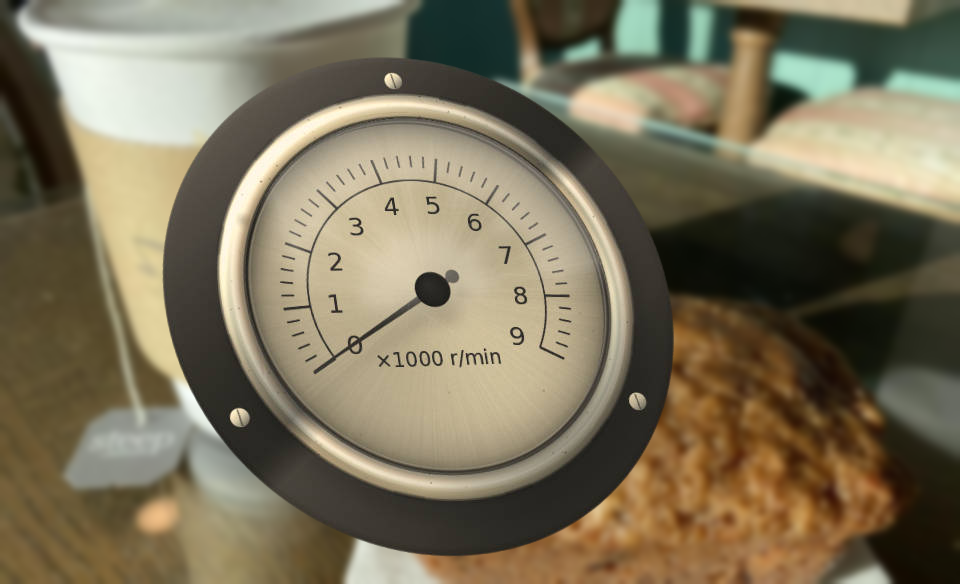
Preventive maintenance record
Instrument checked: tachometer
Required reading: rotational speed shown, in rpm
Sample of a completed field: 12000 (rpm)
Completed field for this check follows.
0 (rpm)
